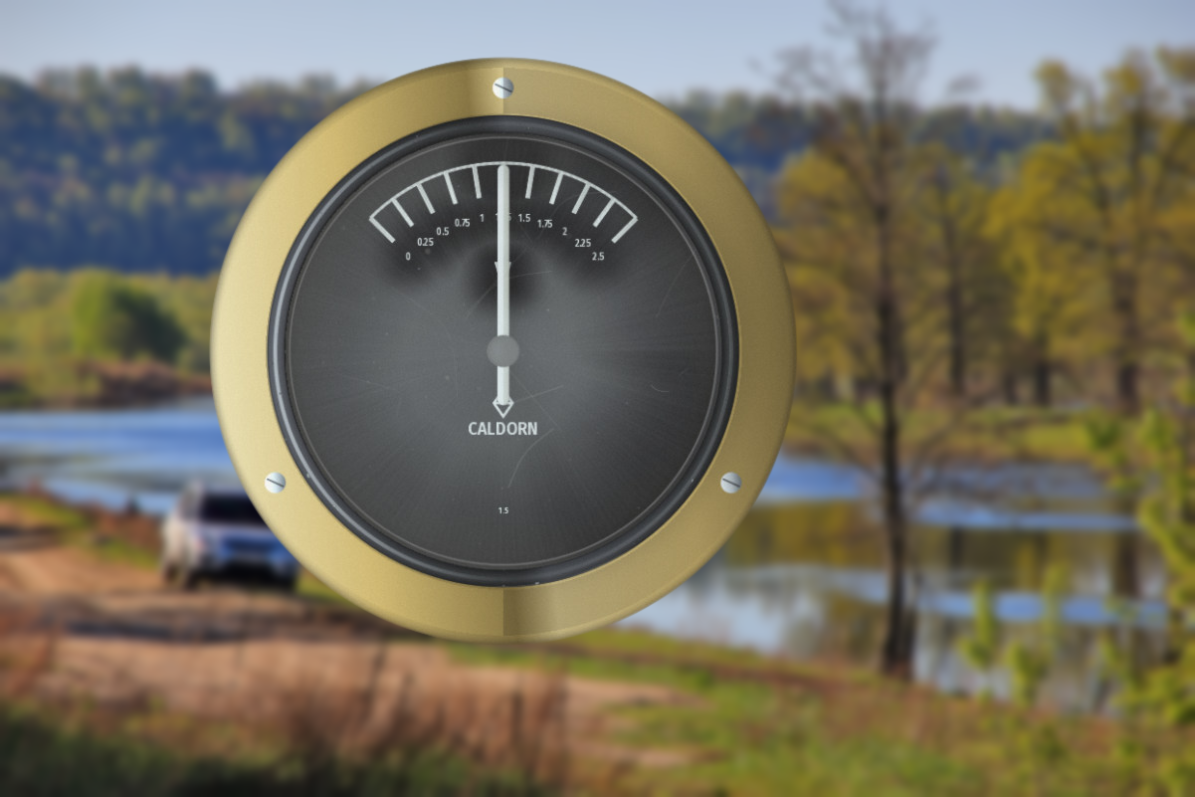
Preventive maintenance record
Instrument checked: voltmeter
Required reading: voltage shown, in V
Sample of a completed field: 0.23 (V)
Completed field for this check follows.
1.25 (V)
